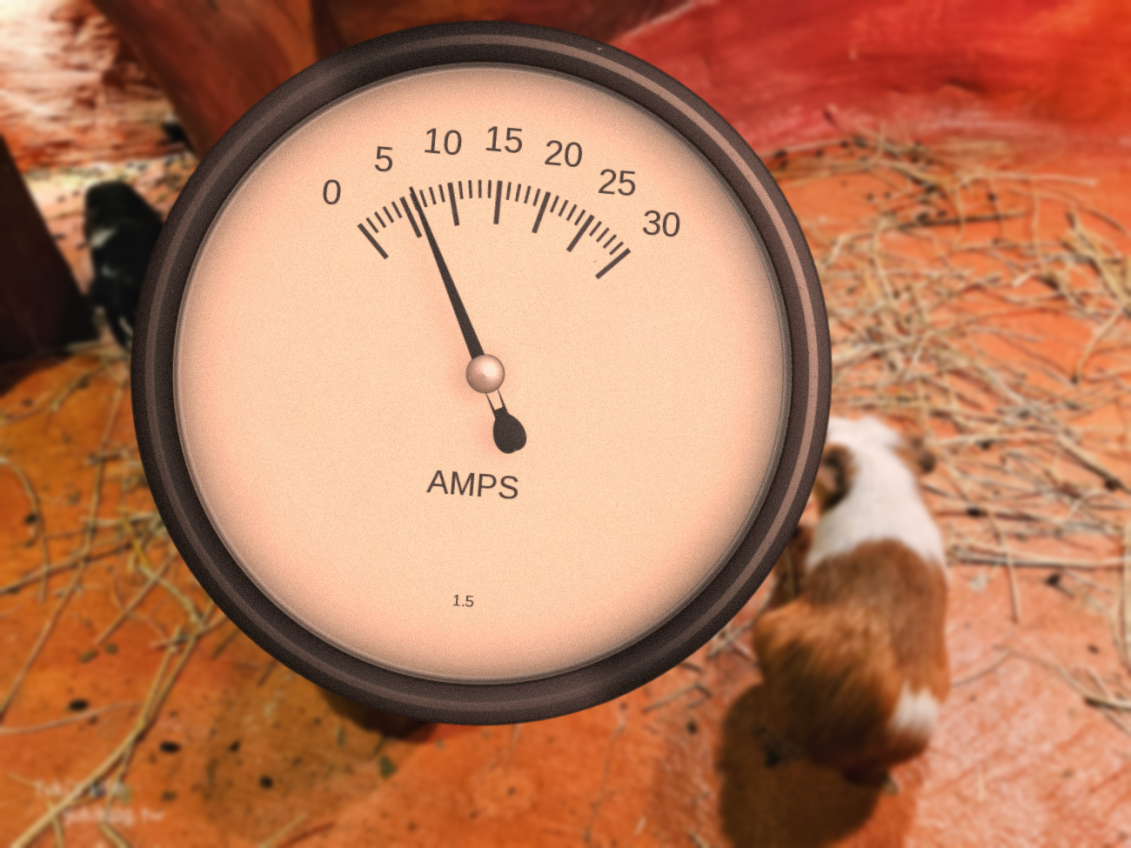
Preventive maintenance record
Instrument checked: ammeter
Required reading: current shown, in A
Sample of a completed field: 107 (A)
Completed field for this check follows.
6 (A)
